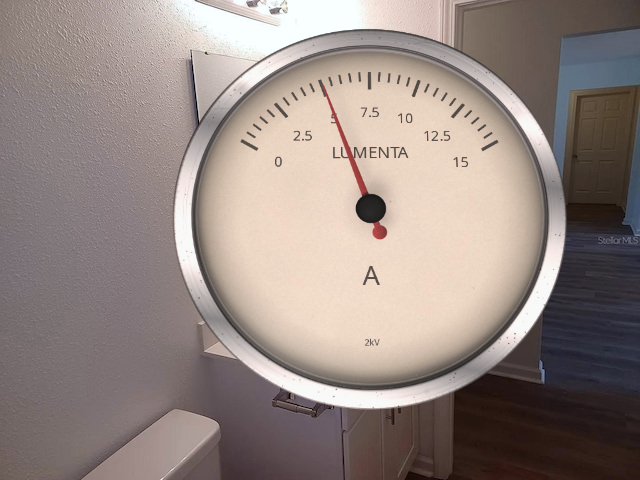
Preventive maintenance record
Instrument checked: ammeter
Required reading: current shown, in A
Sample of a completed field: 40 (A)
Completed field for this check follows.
5 (A)
